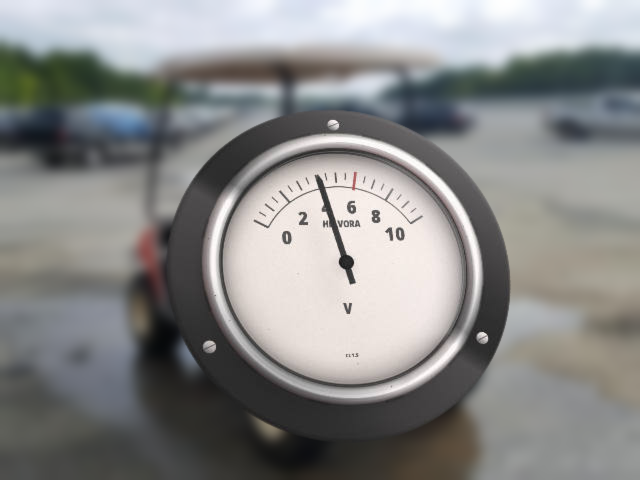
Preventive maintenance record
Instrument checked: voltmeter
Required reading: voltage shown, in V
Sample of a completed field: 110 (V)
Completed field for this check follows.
4 (V)
